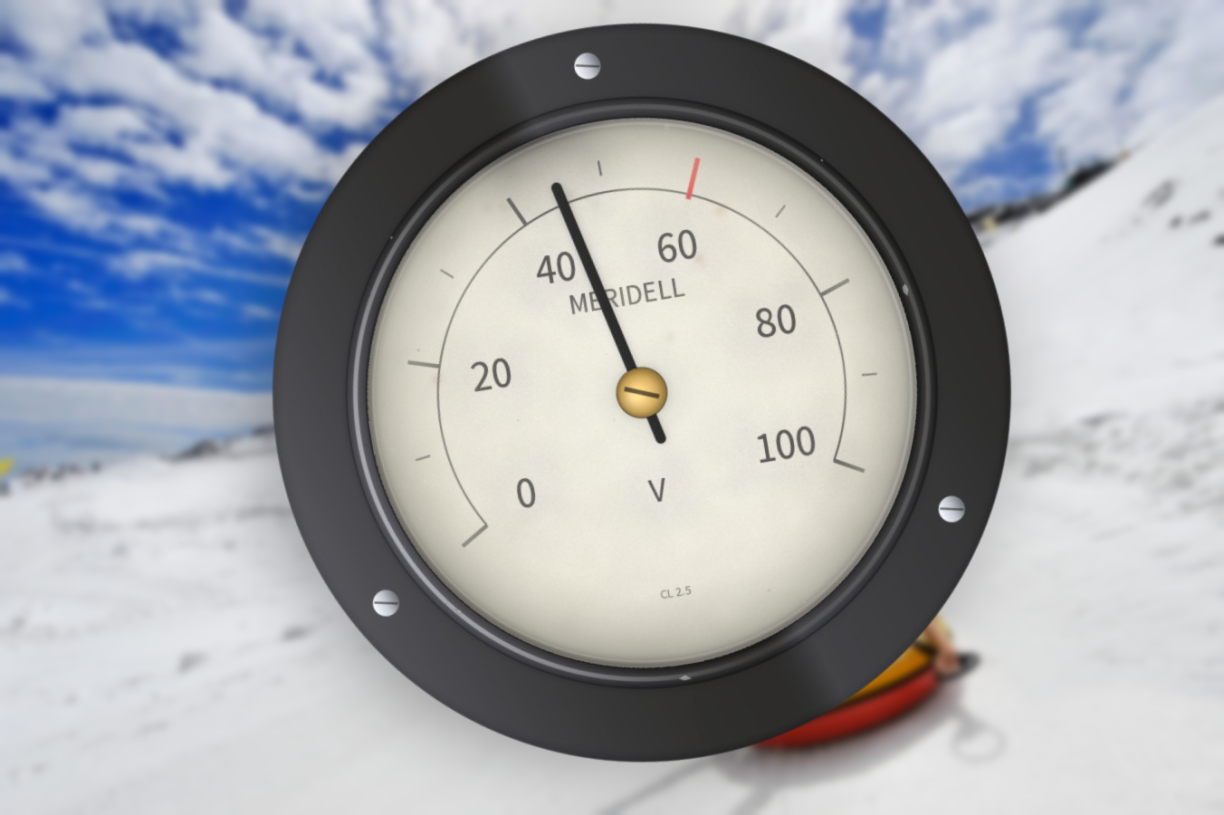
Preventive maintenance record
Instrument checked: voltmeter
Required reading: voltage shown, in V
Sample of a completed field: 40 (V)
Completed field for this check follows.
45 (V)
